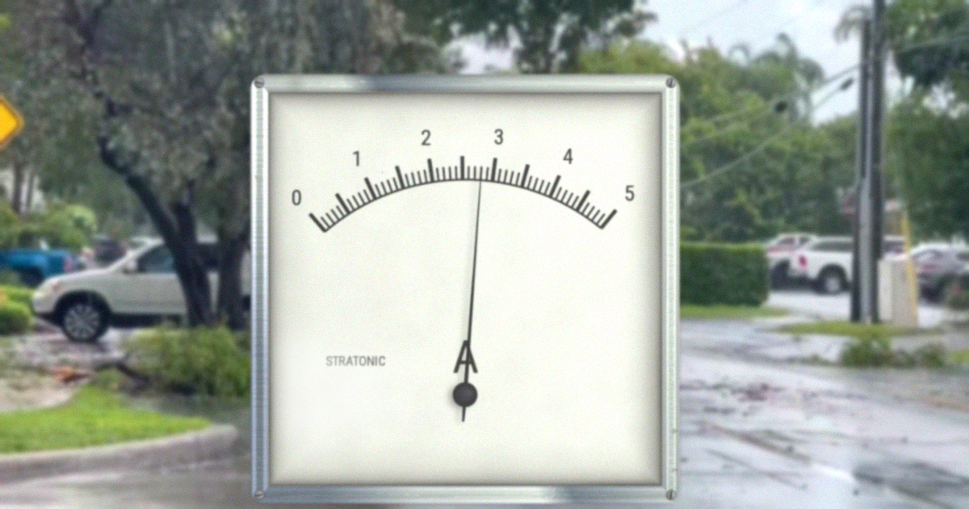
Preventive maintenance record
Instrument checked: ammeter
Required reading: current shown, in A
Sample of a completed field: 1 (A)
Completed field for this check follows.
2.8 (A)
